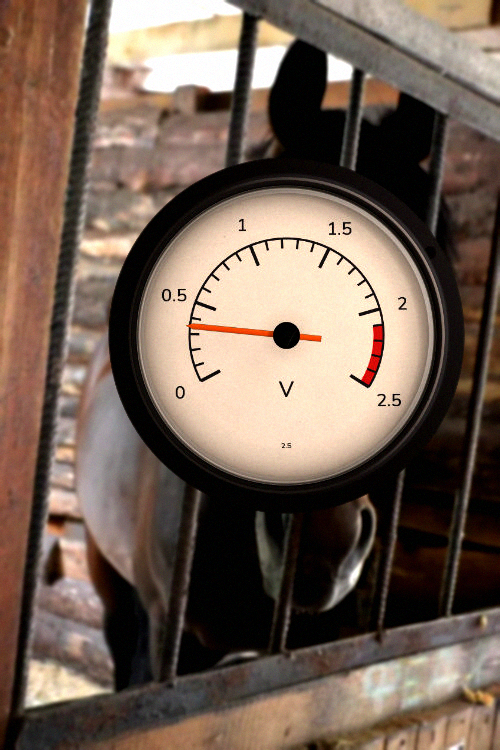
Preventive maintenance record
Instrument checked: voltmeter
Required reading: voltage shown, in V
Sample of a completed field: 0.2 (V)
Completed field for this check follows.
0.35 (V)
